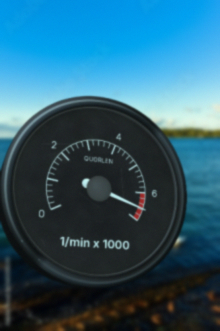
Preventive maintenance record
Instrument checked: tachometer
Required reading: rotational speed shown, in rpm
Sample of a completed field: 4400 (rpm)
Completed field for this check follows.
6600 (rpm)
